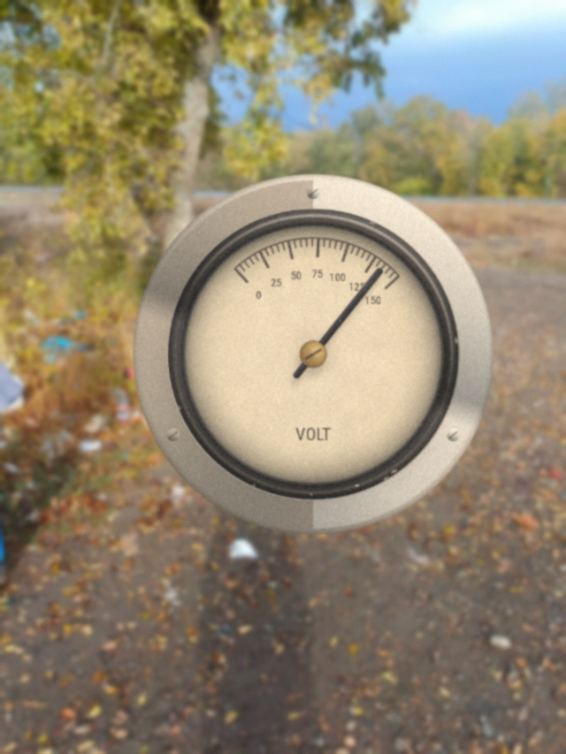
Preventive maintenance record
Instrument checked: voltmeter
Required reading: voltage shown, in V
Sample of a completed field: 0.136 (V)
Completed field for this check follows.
135 (V)
